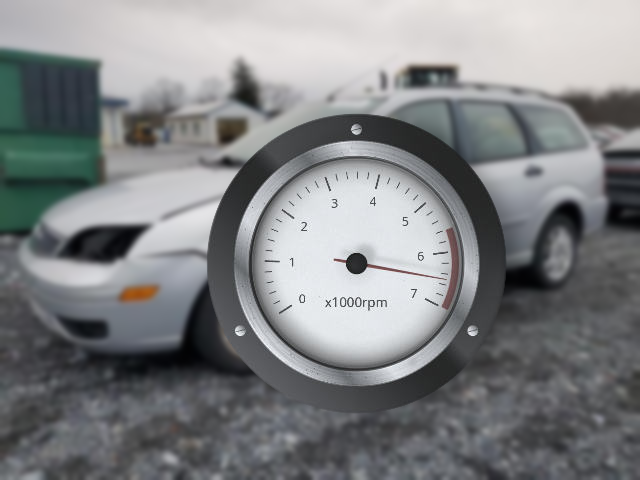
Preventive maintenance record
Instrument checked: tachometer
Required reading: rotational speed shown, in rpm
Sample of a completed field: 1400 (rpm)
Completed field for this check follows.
6500 (rpm)
